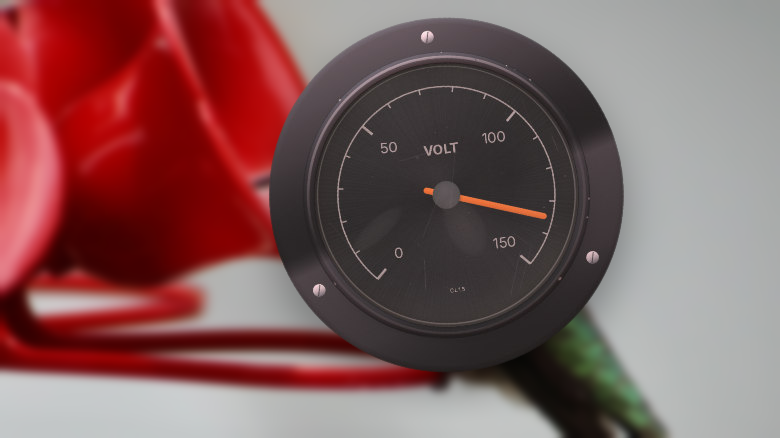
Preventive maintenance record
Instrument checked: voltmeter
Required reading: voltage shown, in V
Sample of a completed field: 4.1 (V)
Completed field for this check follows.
135 (V)
